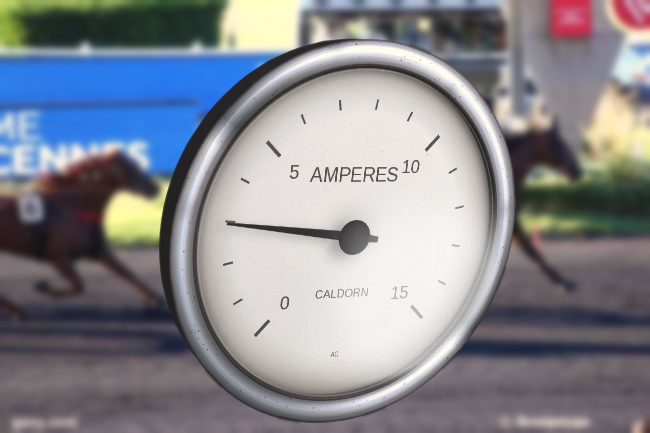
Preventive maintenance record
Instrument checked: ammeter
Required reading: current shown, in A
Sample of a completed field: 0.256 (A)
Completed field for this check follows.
3 (A)
